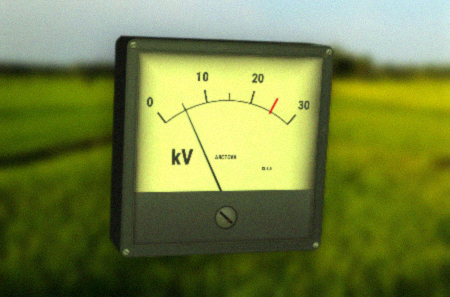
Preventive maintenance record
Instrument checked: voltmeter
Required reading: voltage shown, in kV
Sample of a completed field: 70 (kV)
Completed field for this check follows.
5 (kV)
